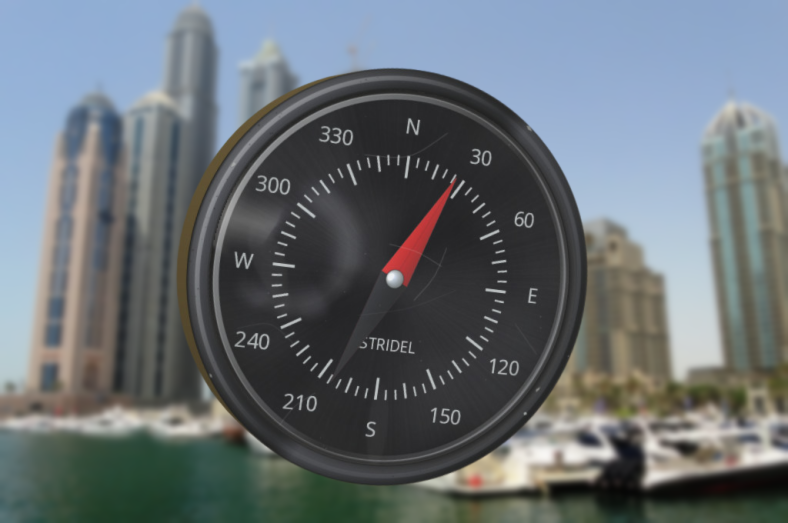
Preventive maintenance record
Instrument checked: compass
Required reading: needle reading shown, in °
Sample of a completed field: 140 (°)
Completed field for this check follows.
25 (°)
